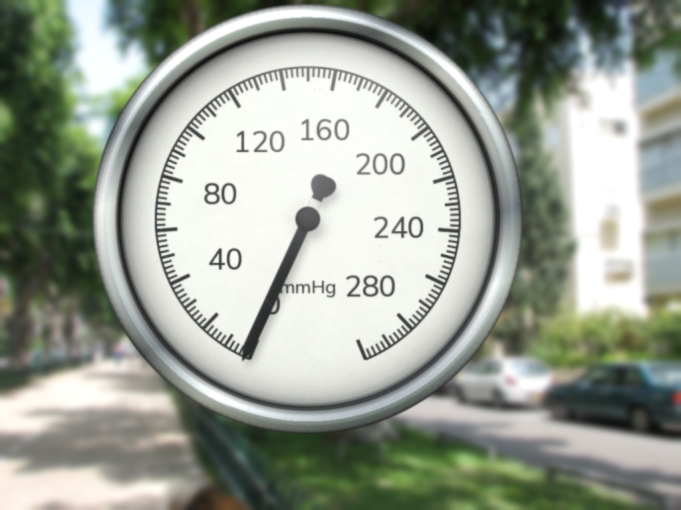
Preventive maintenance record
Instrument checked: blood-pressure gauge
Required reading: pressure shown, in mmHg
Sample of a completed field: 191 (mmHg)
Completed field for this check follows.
2 (mmHg)
